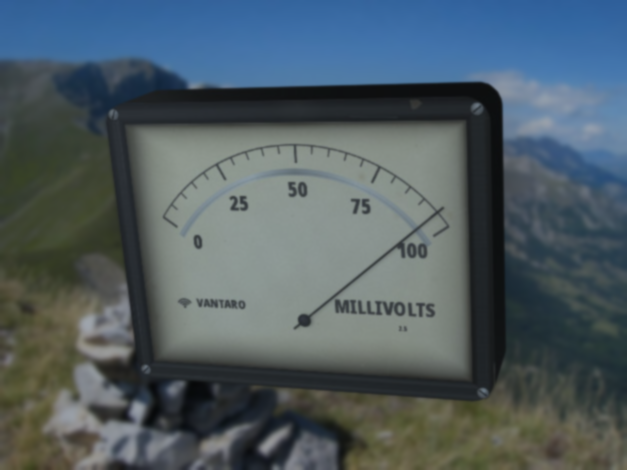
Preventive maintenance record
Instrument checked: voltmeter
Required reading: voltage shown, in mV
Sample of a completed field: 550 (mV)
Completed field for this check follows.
95 (mV)
